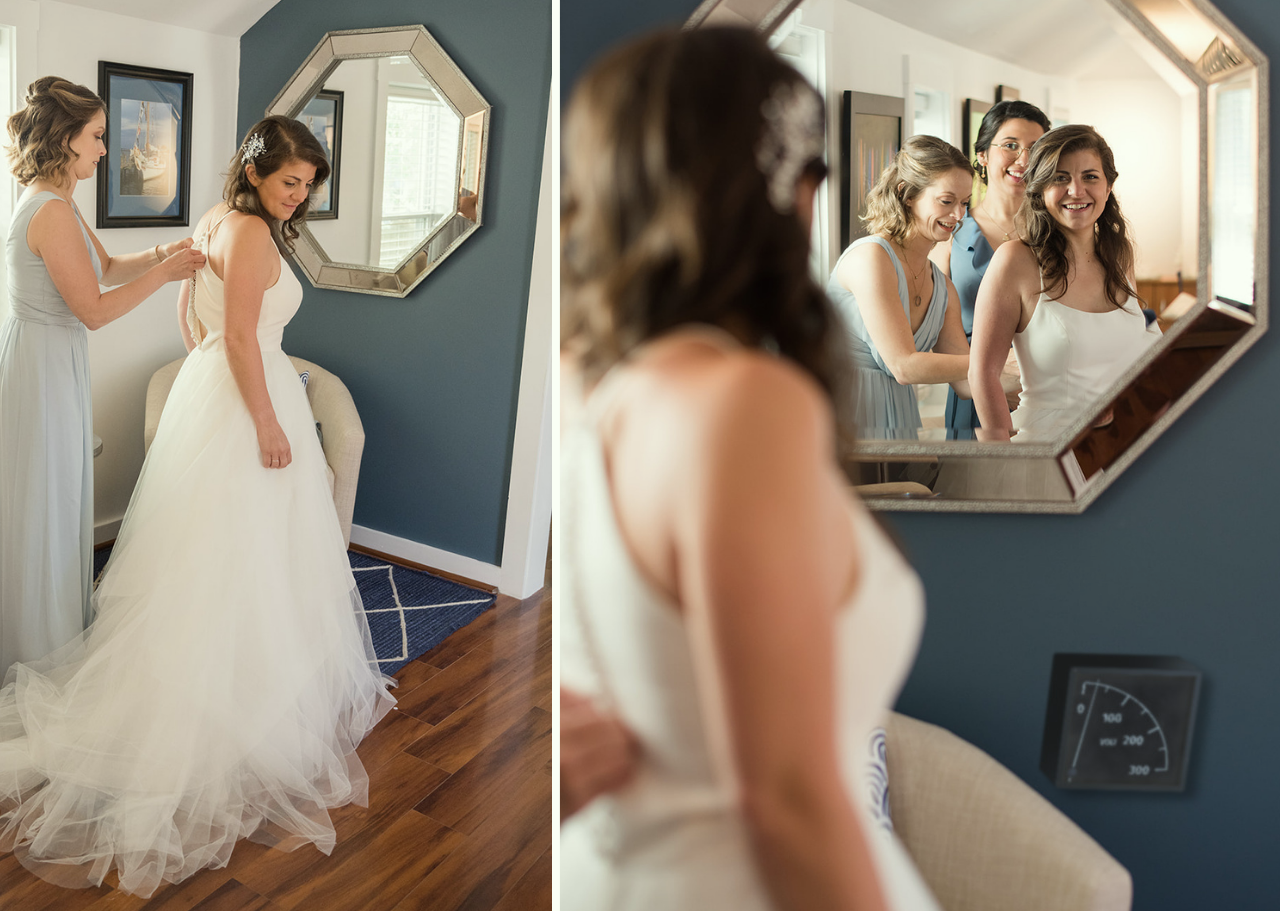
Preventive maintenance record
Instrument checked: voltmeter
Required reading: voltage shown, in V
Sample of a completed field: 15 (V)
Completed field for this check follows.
25 (V)
